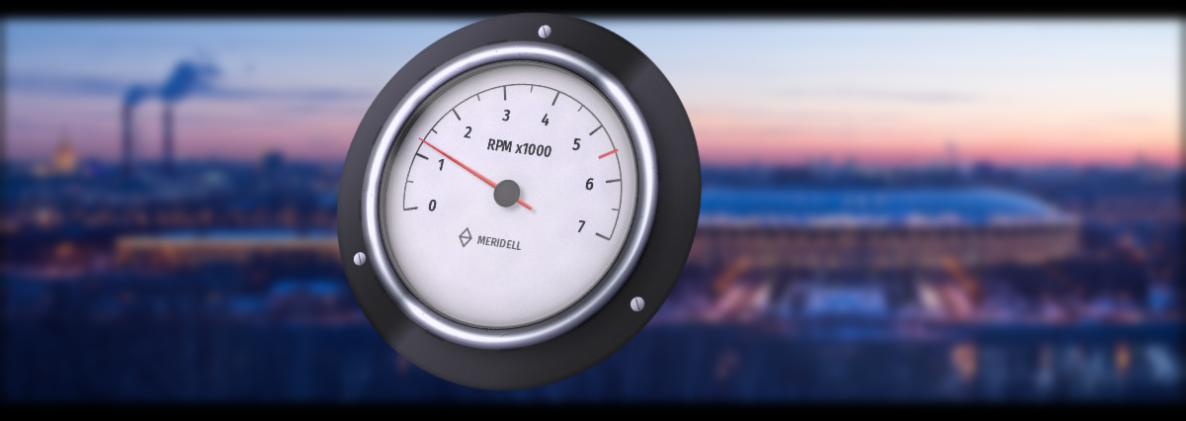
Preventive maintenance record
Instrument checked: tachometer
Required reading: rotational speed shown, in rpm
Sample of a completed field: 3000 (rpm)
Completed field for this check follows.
1250 (rpm)
